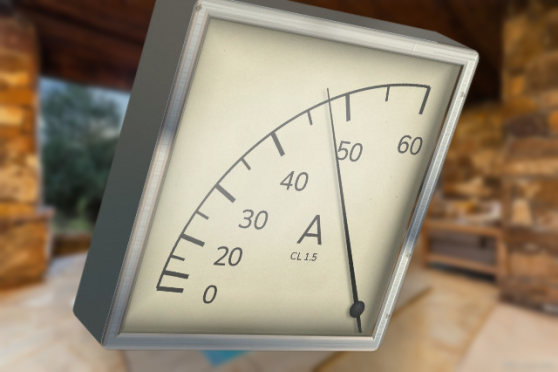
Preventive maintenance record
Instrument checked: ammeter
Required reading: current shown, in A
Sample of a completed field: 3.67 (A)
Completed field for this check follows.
47.5 (A)
